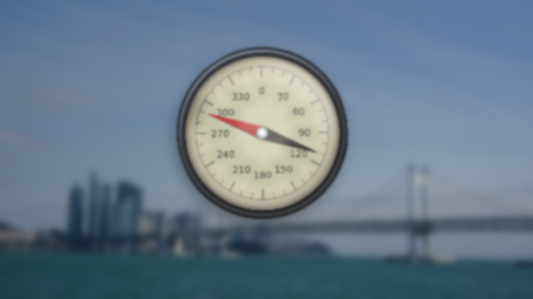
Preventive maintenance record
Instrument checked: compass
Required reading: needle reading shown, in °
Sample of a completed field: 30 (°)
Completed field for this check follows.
290 (°)
